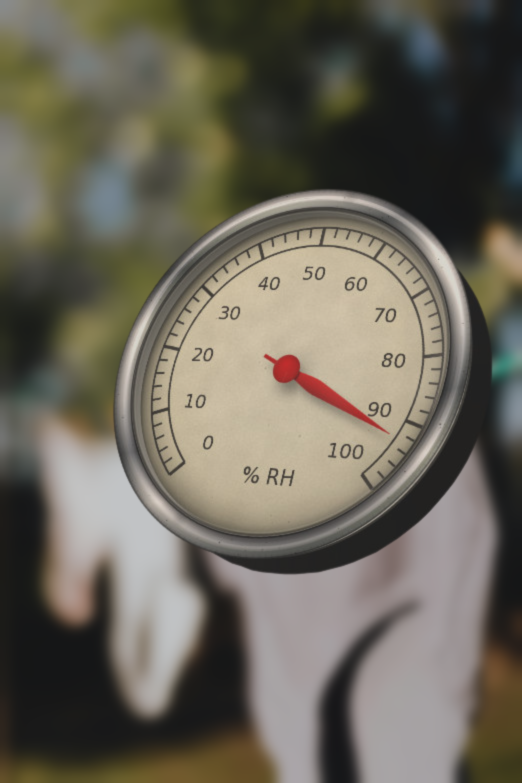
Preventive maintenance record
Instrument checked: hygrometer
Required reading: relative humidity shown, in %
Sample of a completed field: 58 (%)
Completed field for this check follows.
93 (%)
